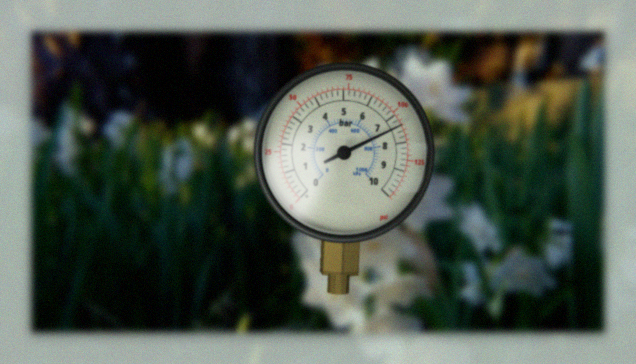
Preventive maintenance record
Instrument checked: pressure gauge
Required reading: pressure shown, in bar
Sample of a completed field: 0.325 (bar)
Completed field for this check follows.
7.4 (bar)
